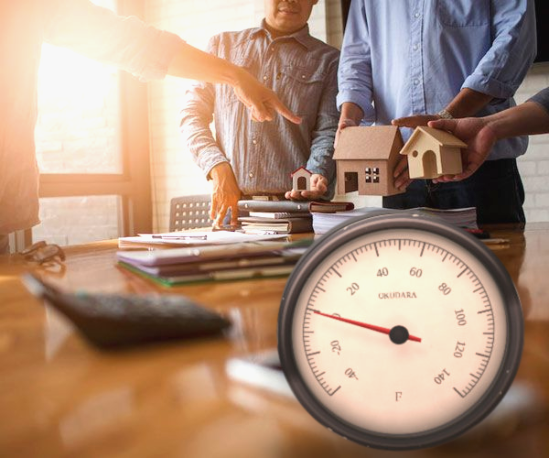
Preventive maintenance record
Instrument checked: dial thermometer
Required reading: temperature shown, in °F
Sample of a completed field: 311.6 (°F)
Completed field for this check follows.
0 (°F)
